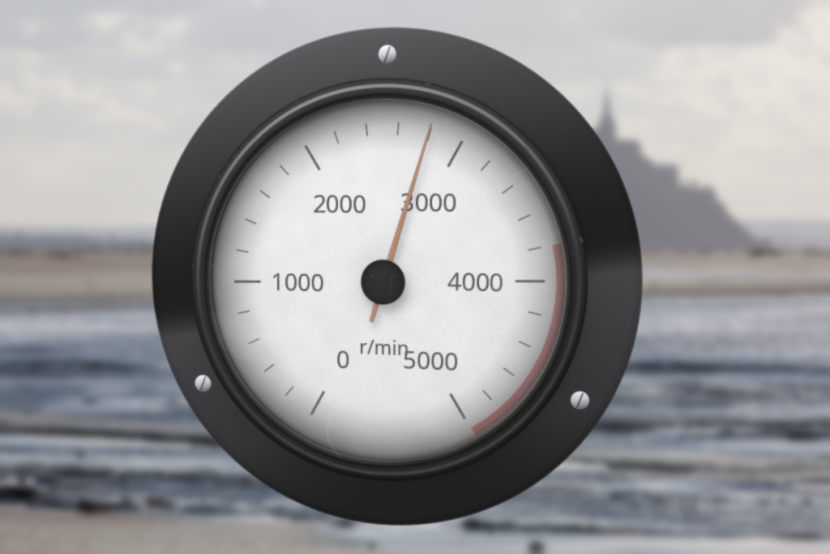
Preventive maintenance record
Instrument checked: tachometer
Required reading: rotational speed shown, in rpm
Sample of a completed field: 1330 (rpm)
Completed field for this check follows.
2800 (rpm)
